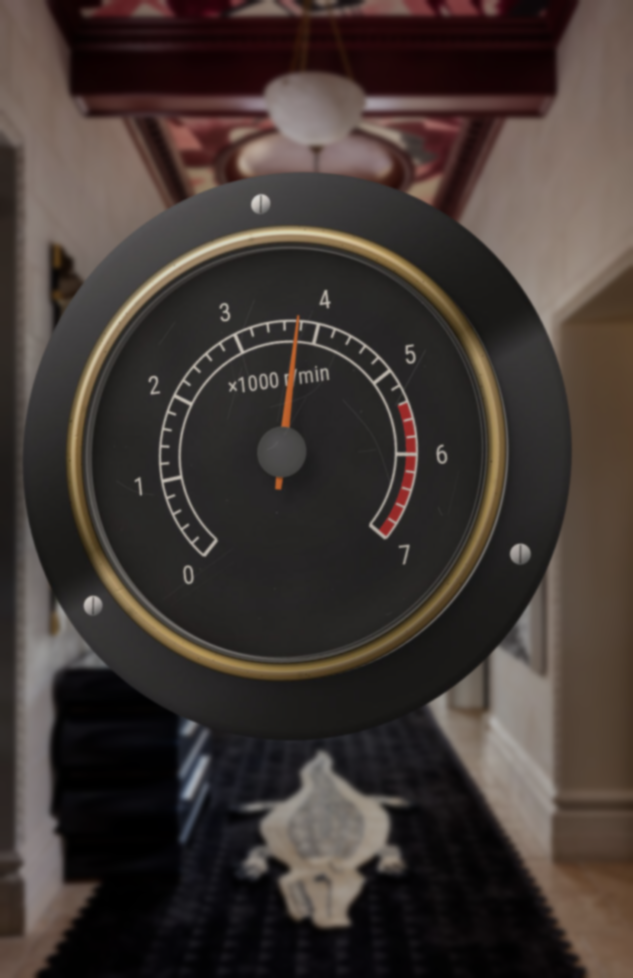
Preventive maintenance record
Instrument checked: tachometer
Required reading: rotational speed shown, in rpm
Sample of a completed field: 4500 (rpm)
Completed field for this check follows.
3800 (rpm)
